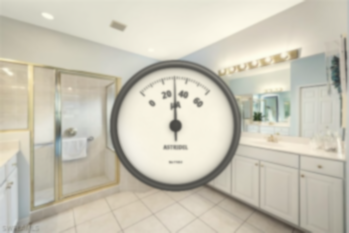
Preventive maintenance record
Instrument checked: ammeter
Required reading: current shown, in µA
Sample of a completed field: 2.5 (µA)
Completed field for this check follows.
30 (µA)
